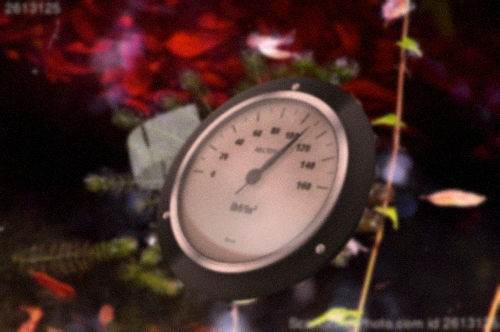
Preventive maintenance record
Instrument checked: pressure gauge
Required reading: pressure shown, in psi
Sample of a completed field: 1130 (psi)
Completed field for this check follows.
110 (psi)
